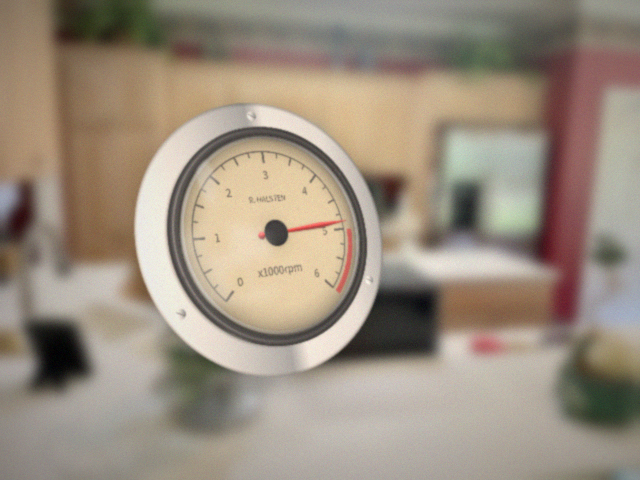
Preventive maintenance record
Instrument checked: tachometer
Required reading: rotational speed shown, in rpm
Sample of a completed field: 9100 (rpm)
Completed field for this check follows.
4875 (rpm)
